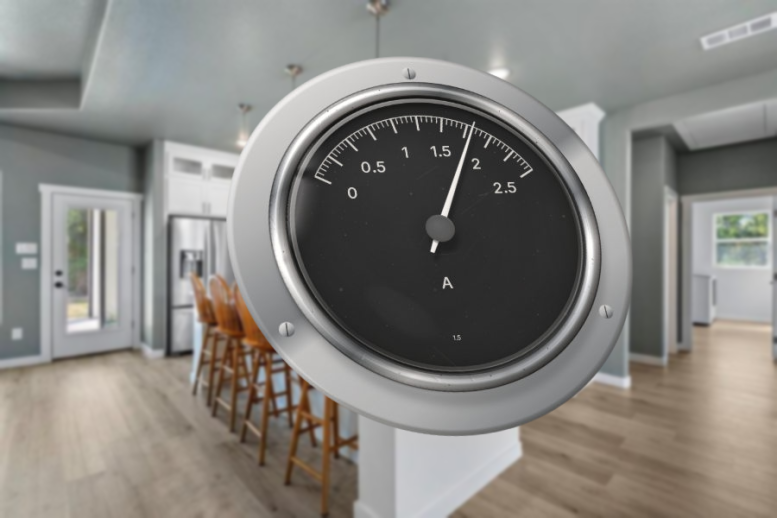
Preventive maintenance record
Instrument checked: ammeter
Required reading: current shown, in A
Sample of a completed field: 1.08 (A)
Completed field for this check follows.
1.8 (A)
